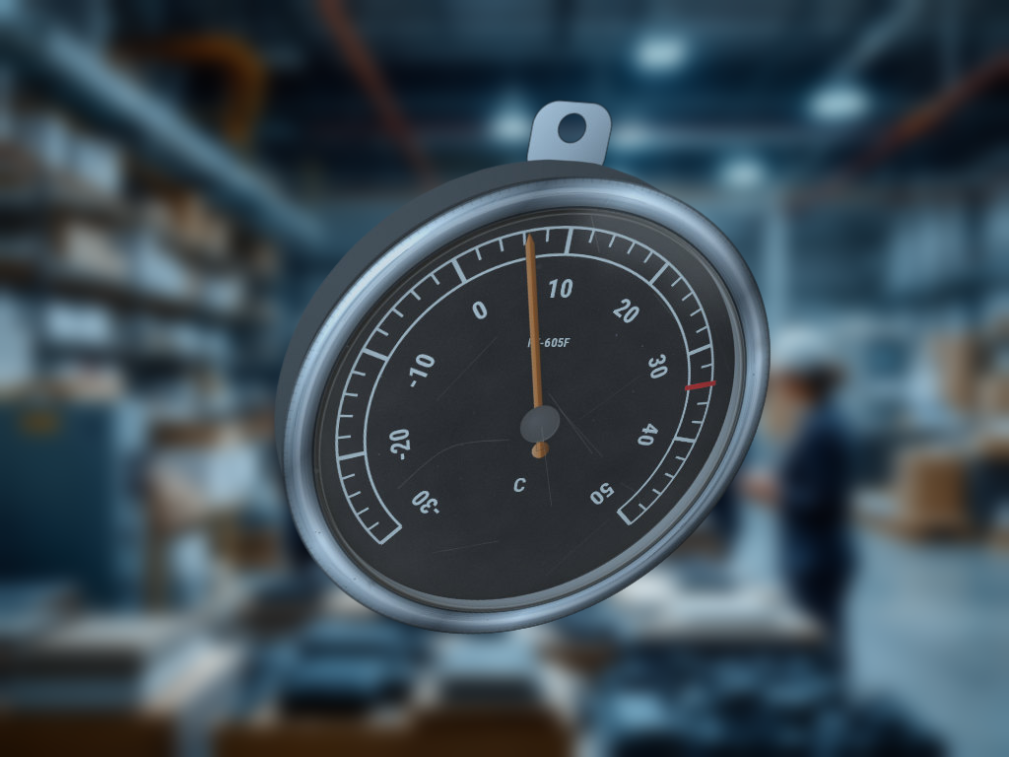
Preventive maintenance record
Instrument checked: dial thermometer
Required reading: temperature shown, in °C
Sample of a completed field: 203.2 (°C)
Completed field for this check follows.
6 (°C)
